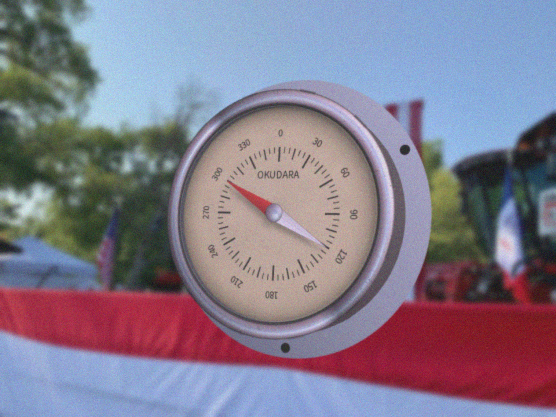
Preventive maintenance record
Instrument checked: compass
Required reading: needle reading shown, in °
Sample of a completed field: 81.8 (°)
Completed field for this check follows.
300 (°)
